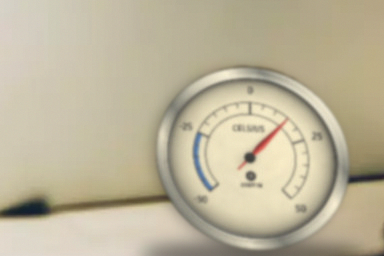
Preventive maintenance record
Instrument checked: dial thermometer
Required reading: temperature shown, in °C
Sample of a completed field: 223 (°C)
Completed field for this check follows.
15 (°C)
